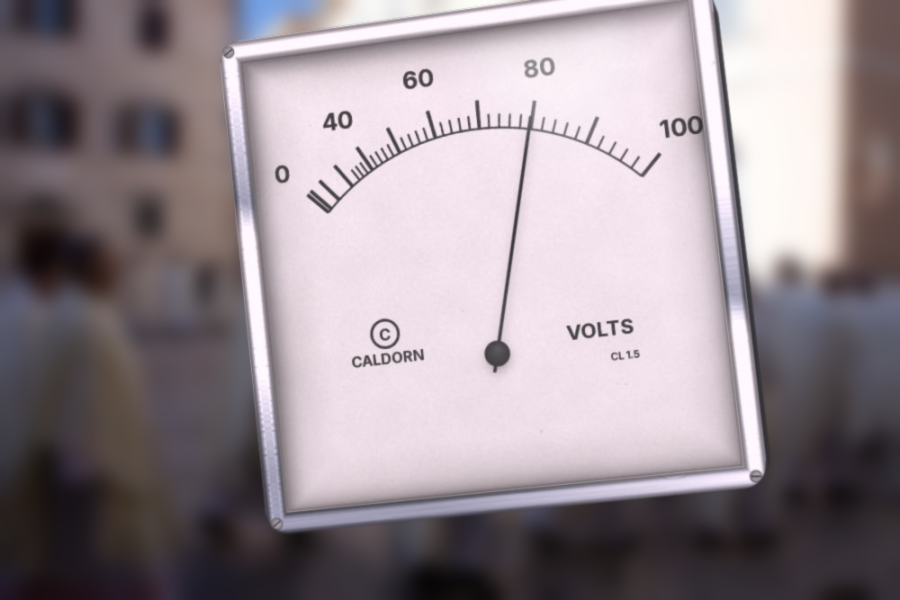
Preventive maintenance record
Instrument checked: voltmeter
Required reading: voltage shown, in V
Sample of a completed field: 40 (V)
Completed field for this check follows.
80 (V)
